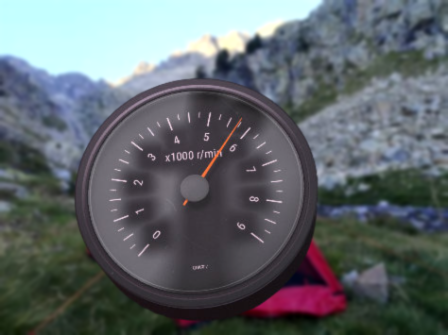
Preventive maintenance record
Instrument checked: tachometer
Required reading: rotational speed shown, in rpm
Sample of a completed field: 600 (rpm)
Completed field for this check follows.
5750 (rpm)
